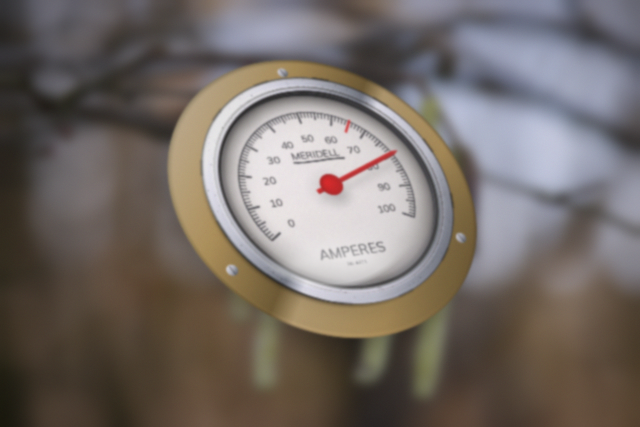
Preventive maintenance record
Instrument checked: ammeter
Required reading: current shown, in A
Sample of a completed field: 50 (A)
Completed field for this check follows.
80 (A)
